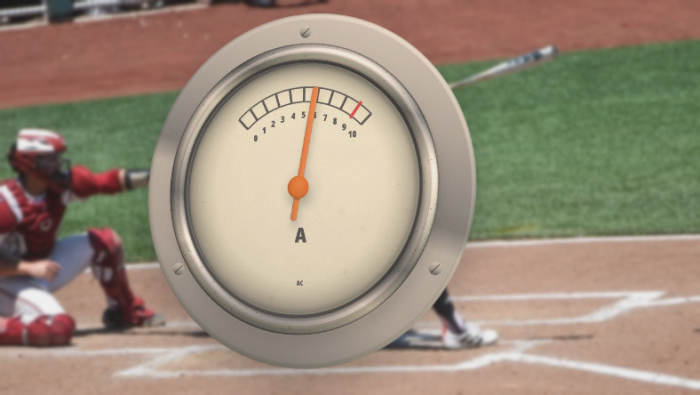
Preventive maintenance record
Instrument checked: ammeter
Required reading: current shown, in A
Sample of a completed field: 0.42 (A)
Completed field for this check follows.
6 (A)
